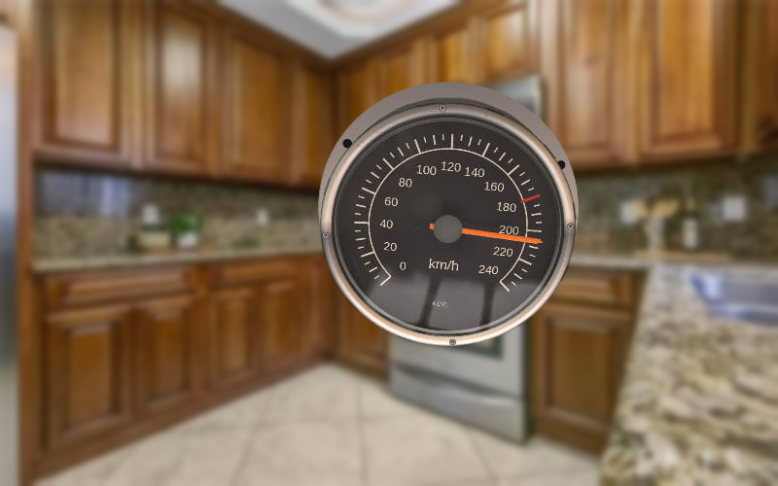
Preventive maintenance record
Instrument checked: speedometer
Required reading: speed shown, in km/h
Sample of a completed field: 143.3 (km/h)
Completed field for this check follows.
205 (km/h)
